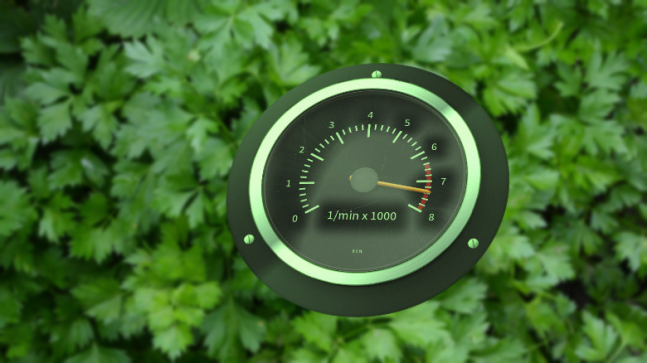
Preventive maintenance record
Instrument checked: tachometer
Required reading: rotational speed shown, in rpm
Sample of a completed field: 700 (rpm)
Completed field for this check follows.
7400 (rpm)
